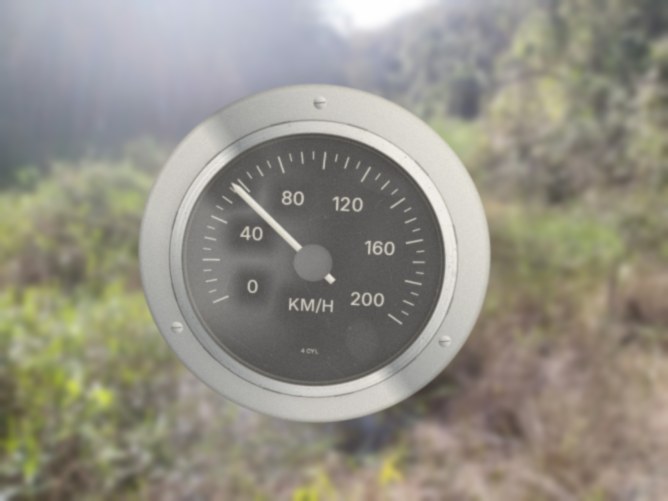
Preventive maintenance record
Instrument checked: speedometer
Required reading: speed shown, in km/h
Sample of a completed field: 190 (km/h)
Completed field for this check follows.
57.5 (km/h)
